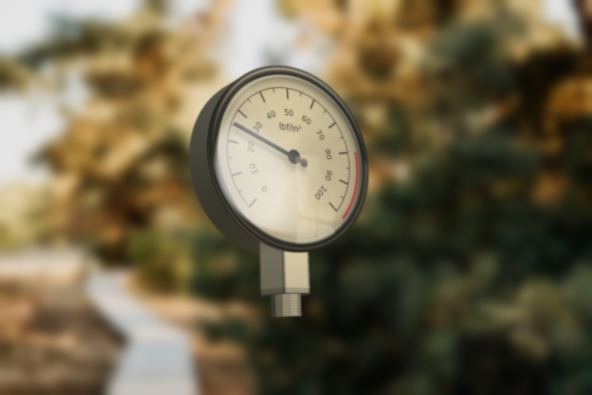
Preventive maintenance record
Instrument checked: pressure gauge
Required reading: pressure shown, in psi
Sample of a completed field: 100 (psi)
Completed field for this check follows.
25 (psi)
